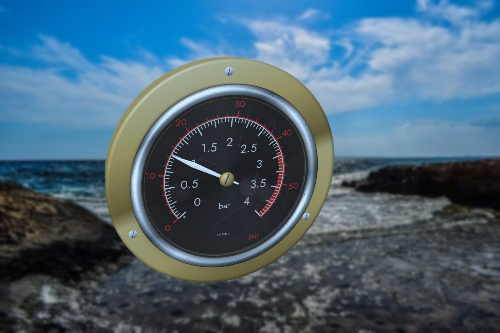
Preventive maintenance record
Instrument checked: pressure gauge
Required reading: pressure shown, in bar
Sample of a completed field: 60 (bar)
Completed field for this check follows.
1 (bar)
